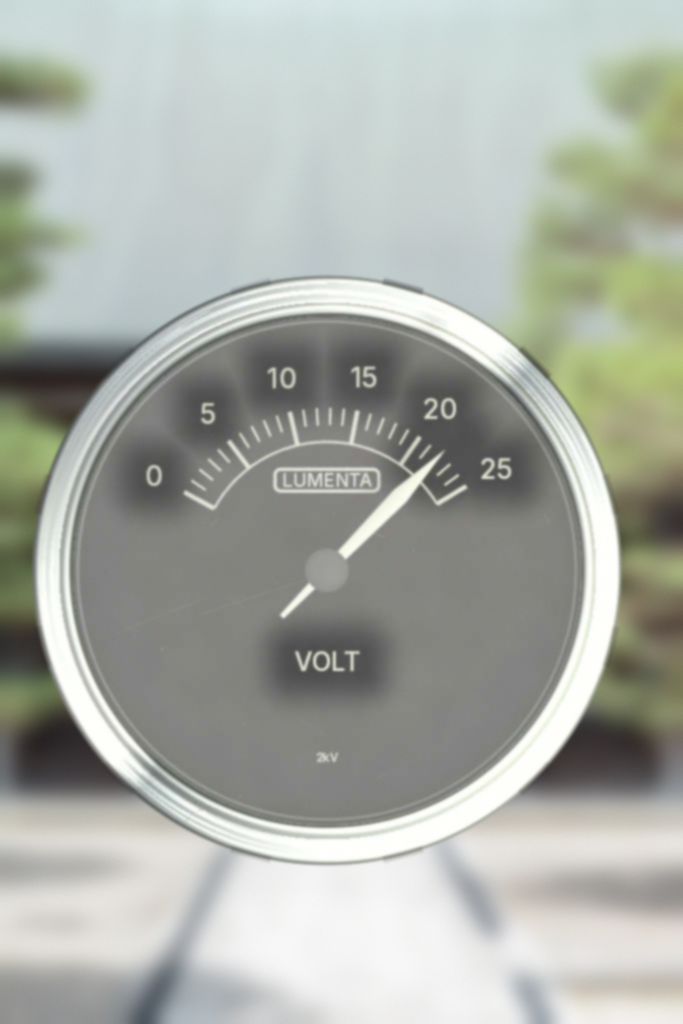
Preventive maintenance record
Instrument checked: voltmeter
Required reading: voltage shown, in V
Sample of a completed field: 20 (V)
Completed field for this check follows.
22 (V)
